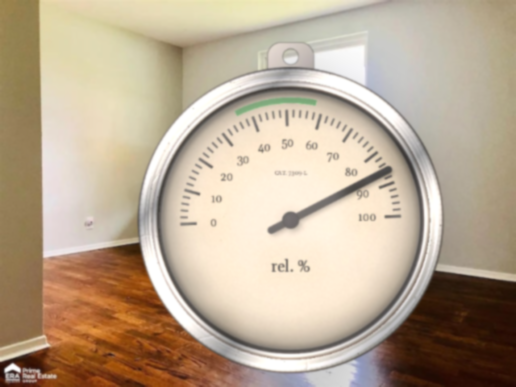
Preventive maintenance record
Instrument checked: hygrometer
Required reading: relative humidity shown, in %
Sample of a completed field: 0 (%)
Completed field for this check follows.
86 (%)
